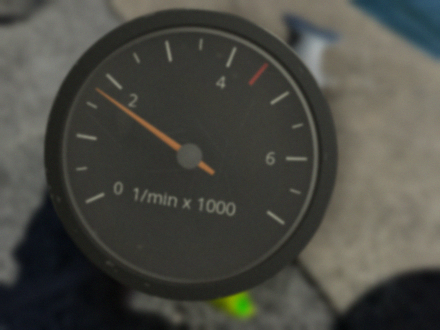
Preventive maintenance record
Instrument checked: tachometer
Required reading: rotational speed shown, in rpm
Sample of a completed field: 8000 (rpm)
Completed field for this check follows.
1750 (rpm)
